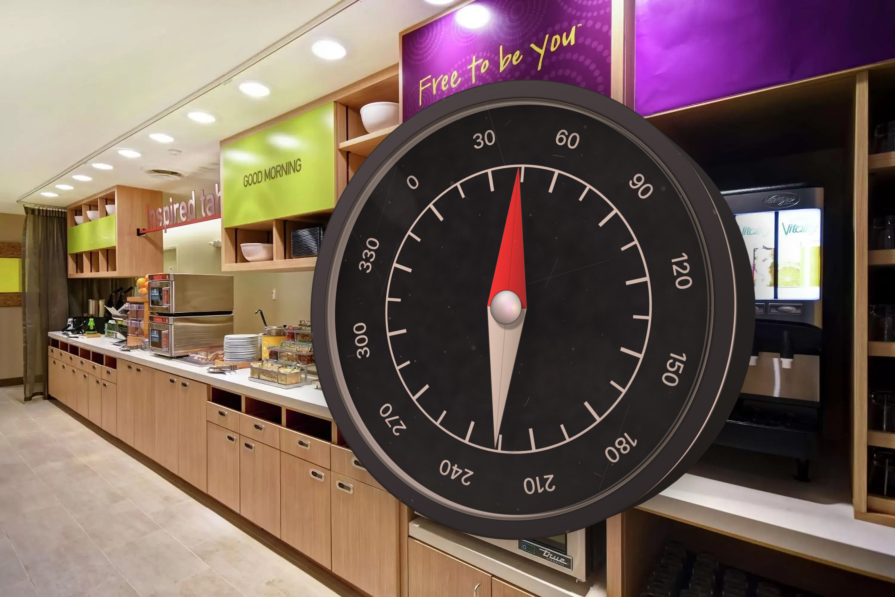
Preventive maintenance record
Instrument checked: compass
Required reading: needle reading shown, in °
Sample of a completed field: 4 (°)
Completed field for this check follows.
45 (°)
